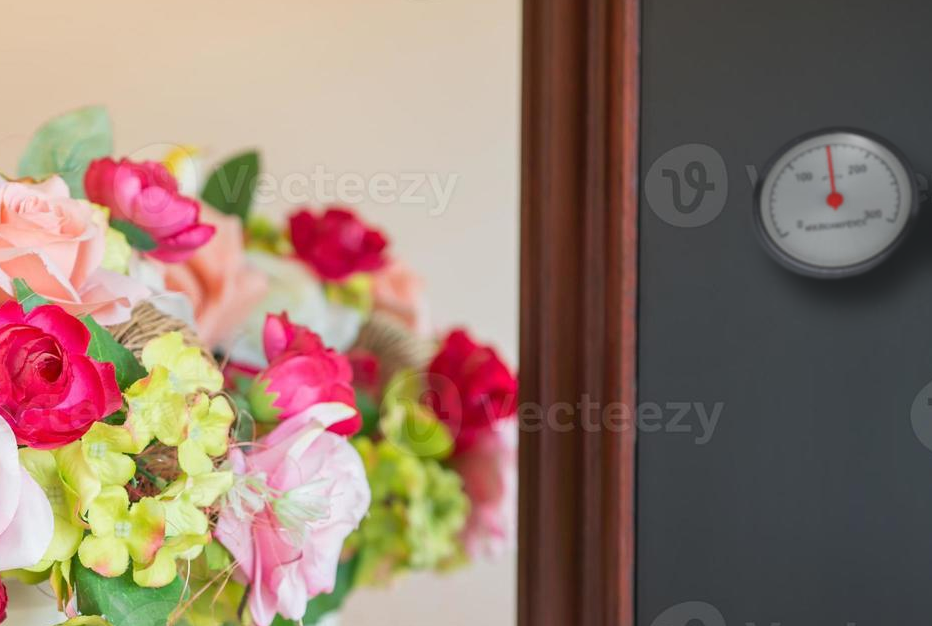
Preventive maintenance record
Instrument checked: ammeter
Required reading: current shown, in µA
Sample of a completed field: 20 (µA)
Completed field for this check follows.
150 (µA)
